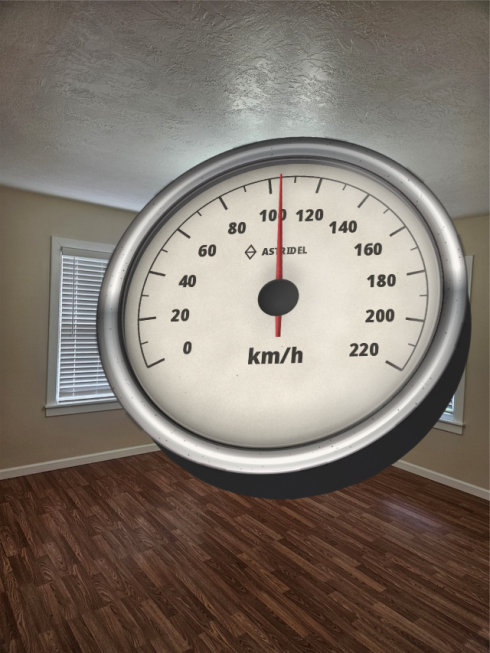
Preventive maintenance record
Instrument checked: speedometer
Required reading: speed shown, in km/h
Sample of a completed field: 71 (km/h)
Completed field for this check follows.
105 (km/h)
